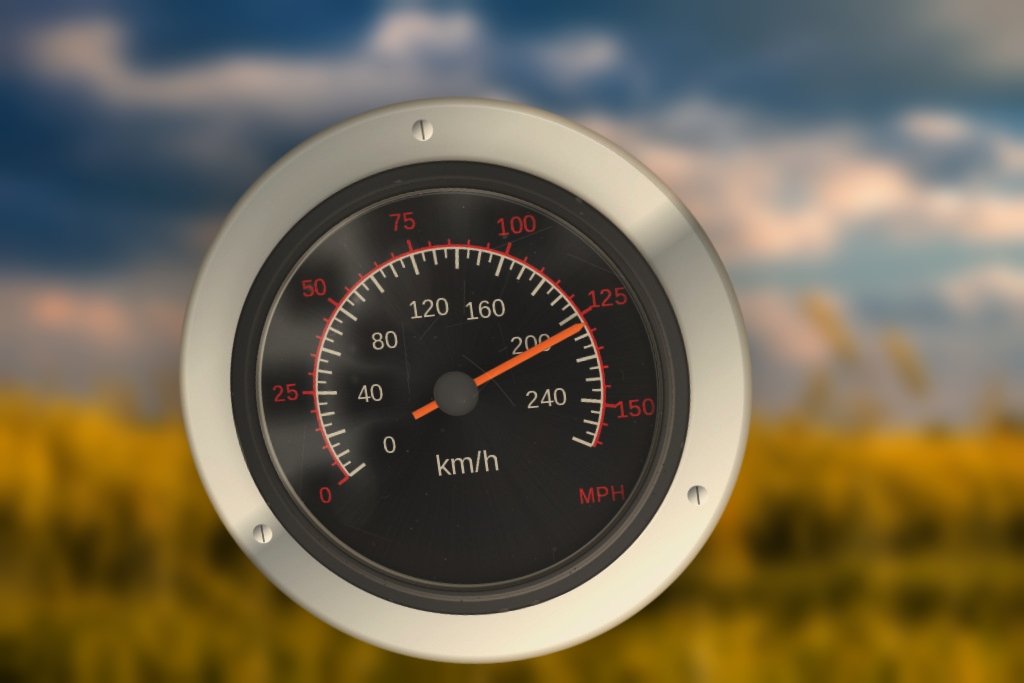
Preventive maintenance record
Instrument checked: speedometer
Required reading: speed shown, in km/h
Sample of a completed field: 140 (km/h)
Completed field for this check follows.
205 (km/h)
